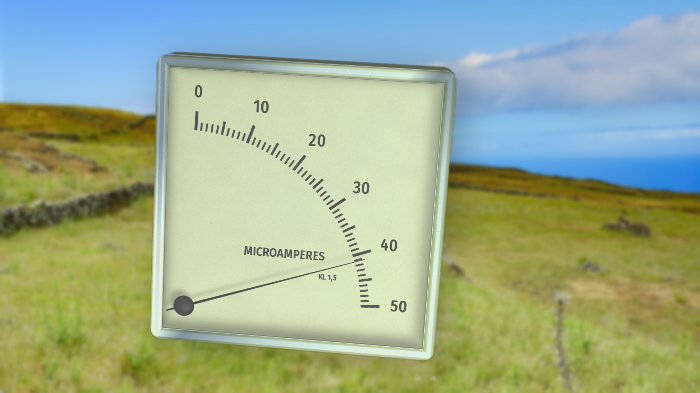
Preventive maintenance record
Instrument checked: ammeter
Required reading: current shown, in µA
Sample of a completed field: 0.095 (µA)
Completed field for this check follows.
41 (µA)
